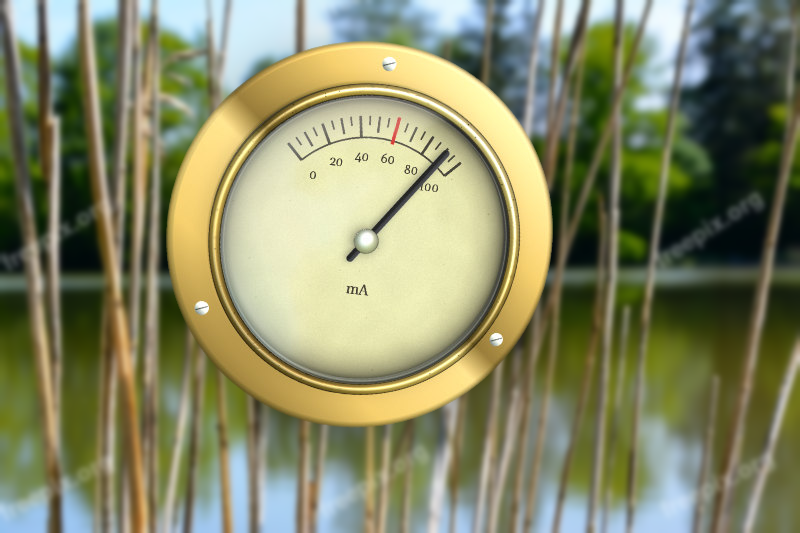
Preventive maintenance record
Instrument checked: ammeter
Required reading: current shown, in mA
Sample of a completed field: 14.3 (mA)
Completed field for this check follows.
90 (mA)
